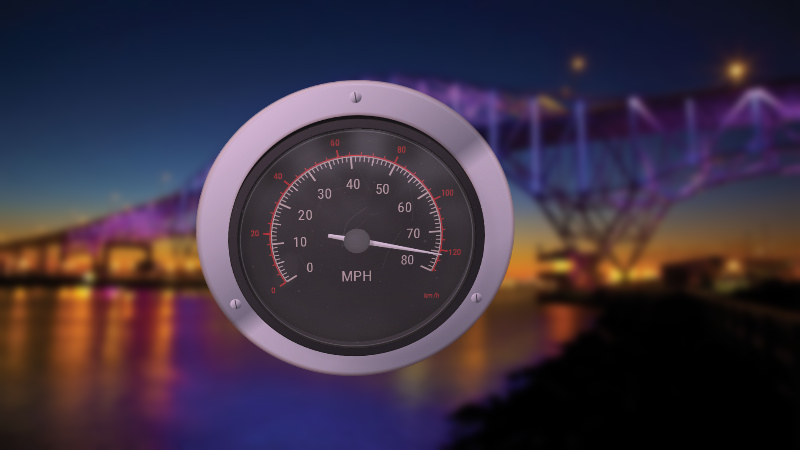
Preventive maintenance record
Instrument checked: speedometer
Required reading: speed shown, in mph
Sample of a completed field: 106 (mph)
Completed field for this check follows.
75 (mph)
